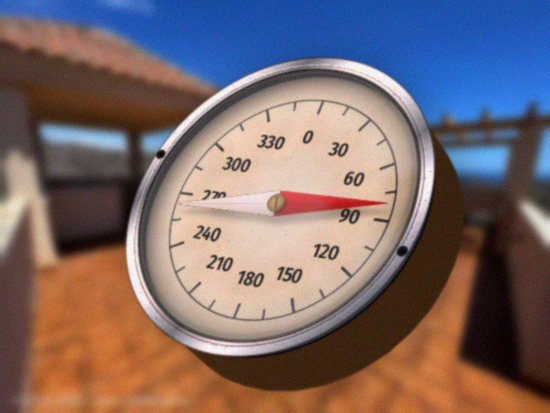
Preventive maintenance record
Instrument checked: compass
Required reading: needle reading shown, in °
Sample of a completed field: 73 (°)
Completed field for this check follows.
82.5 (°)
